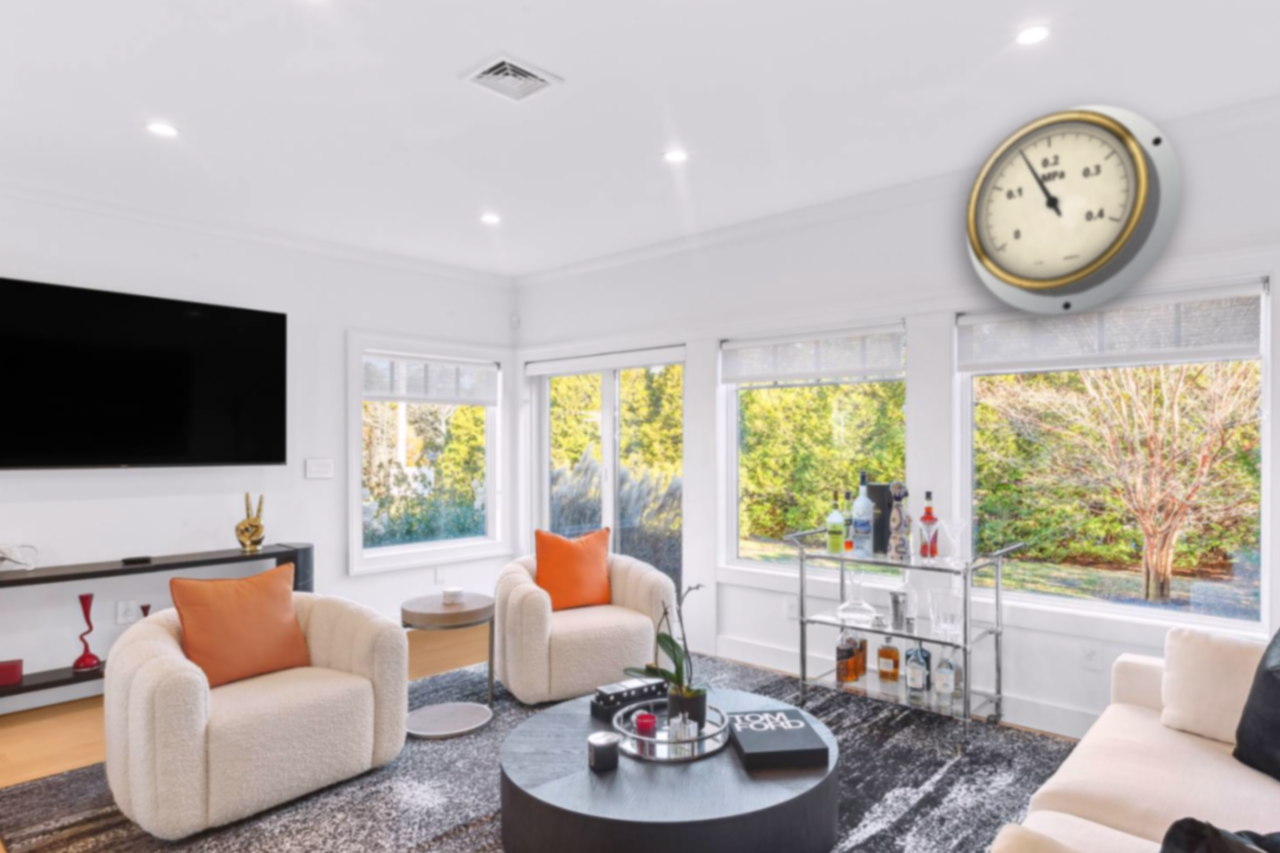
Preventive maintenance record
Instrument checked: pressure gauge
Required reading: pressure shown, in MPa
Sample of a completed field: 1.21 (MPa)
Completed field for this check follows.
0.16 (MPa)
